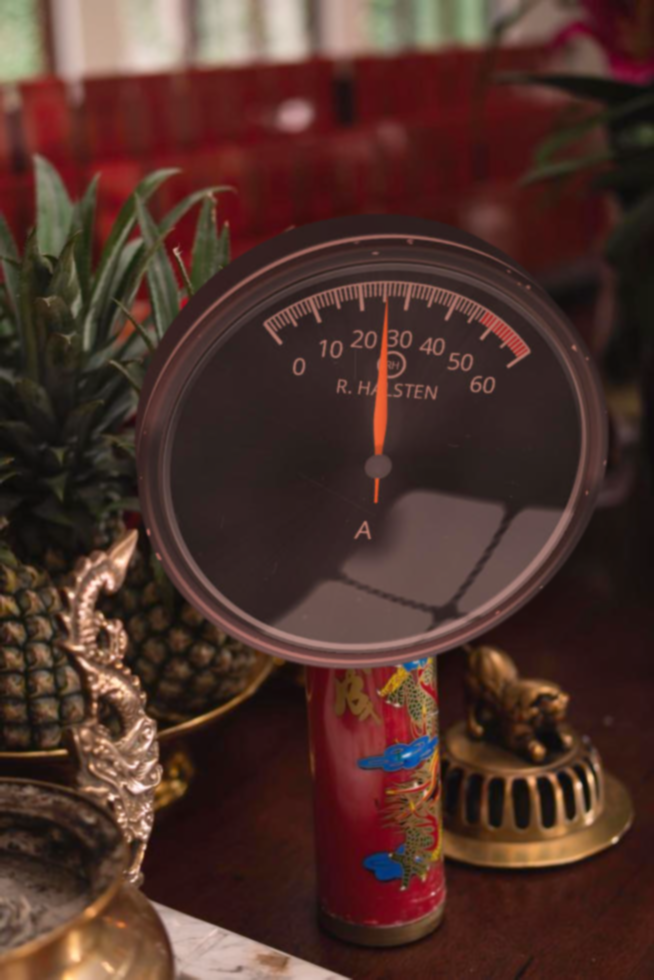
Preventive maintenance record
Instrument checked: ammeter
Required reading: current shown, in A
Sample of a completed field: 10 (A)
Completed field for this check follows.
25 (A)
